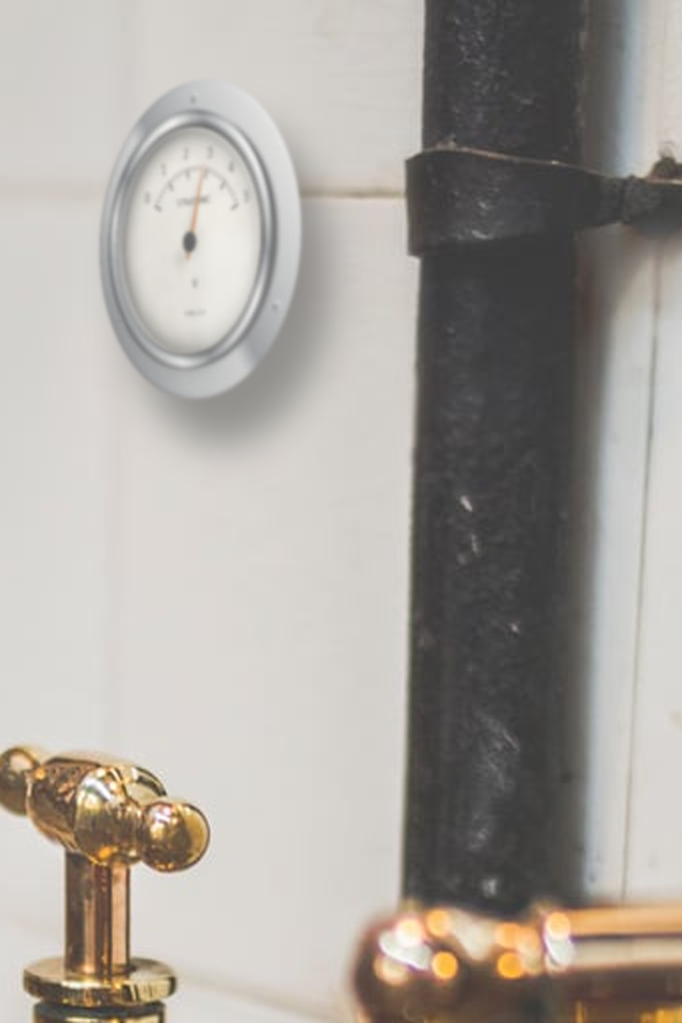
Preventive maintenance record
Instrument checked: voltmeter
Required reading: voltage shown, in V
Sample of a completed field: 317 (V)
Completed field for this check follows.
3 (V)
